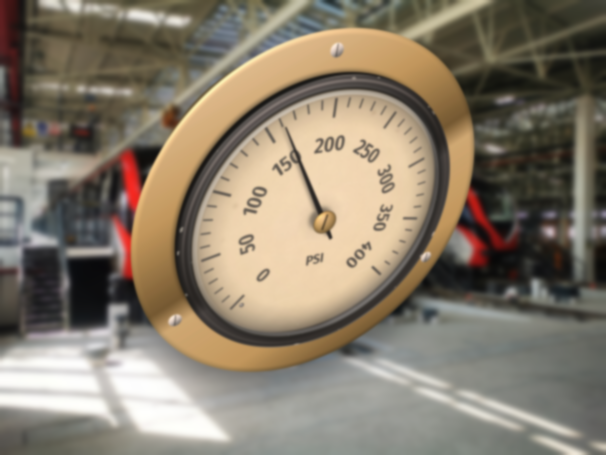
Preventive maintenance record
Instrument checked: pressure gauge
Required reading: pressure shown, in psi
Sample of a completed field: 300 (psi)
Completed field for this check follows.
160 (psi)
